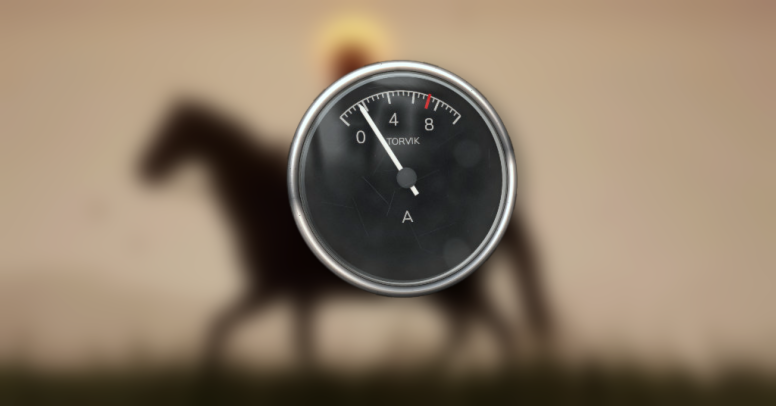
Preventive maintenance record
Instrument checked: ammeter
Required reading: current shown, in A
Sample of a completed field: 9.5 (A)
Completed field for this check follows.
1.6 (A)
